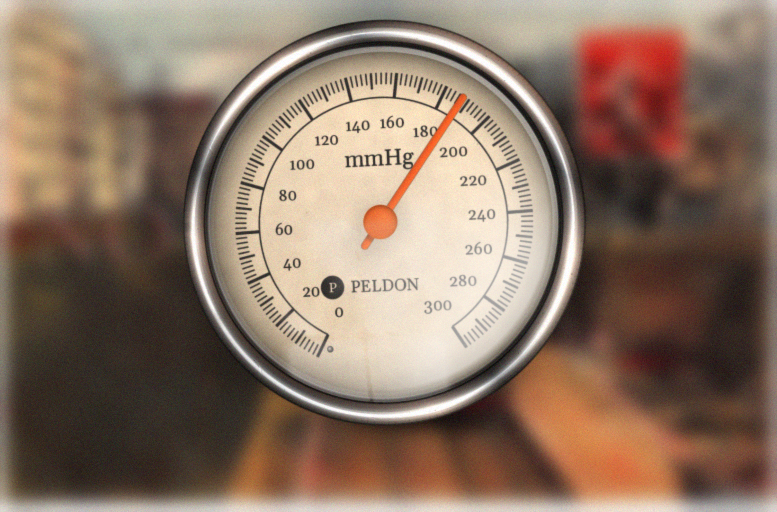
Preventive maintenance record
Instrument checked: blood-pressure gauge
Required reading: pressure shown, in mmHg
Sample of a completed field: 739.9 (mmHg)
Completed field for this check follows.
188 (mmHg)
